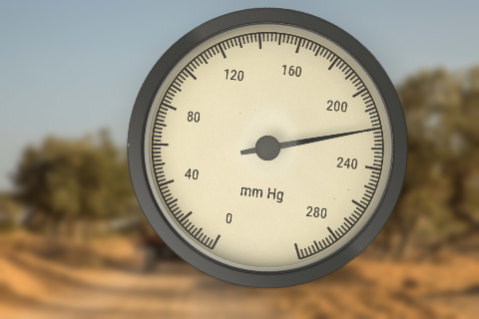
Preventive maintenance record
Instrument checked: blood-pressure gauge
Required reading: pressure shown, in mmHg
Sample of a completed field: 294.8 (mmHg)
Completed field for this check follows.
220 (mmHg)
